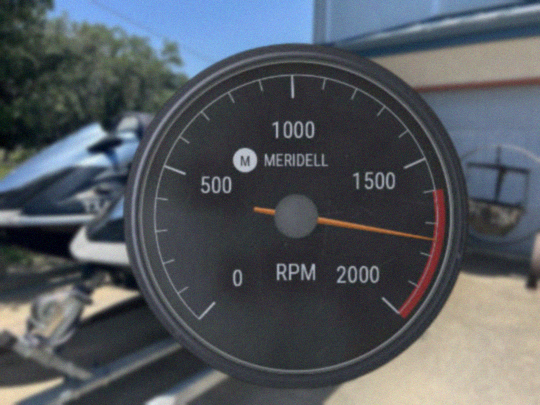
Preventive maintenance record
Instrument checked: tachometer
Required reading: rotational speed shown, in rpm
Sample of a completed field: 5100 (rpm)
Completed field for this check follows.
1750 (rpm)
